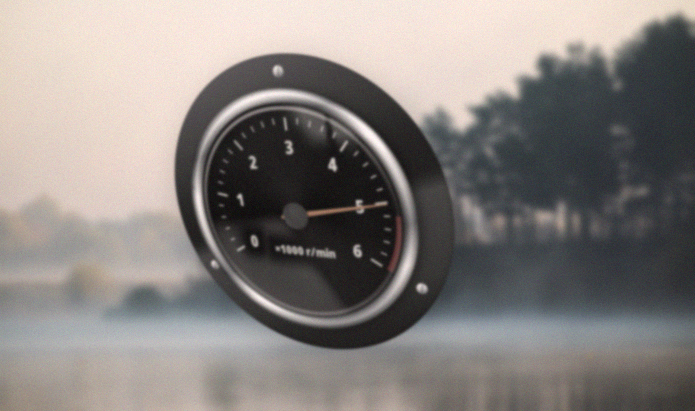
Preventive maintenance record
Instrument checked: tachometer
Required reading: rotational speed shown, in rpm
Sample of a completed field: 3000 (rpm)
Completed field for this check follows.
5000 (rpm)
